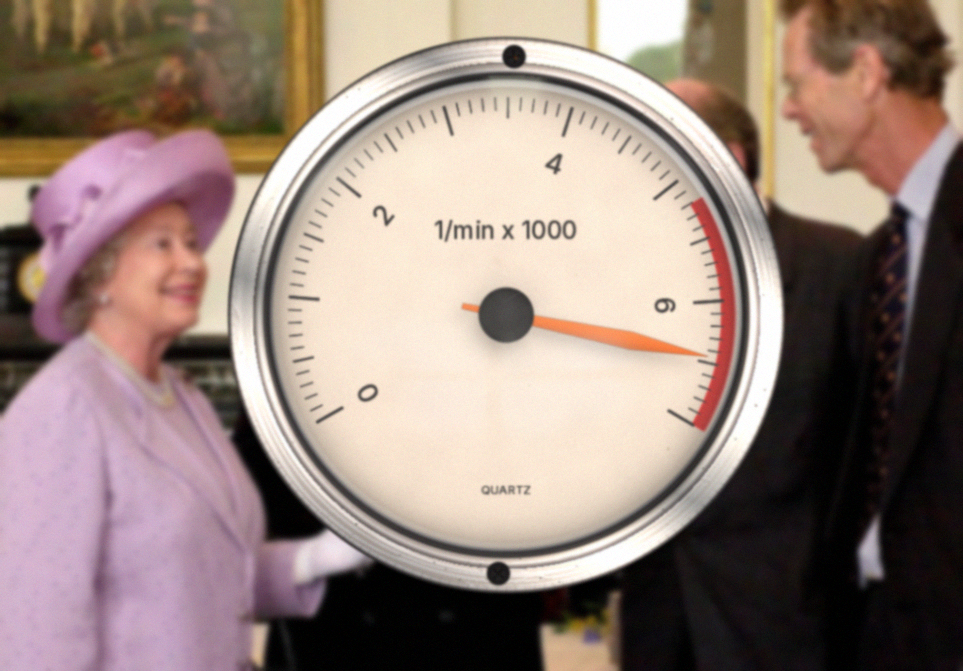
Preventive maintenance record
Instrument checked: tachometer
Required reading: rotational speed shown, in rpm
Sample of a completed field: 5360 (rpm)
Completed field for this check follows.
6450 (rpm)
